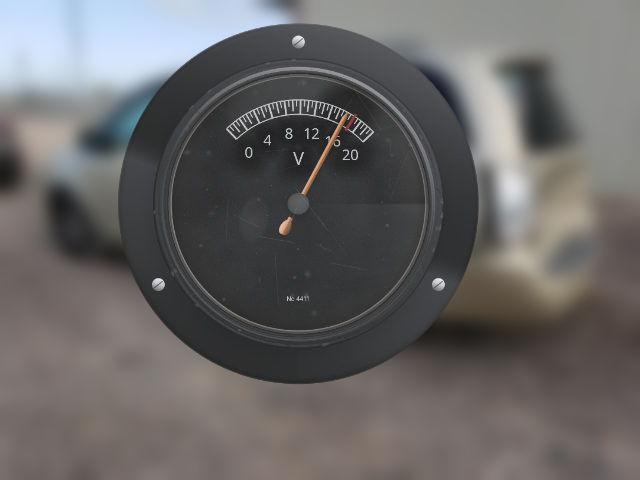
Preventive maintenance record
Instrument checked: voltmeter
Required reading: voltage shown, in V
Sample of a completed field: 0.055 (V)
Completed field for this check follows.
16 (V)
